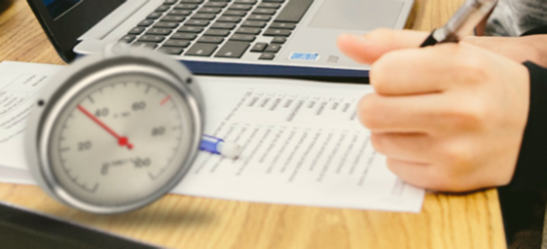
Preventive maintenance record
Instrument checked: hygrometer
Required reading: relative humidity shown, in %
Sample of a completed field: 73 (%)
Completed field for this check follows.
36 (%)
